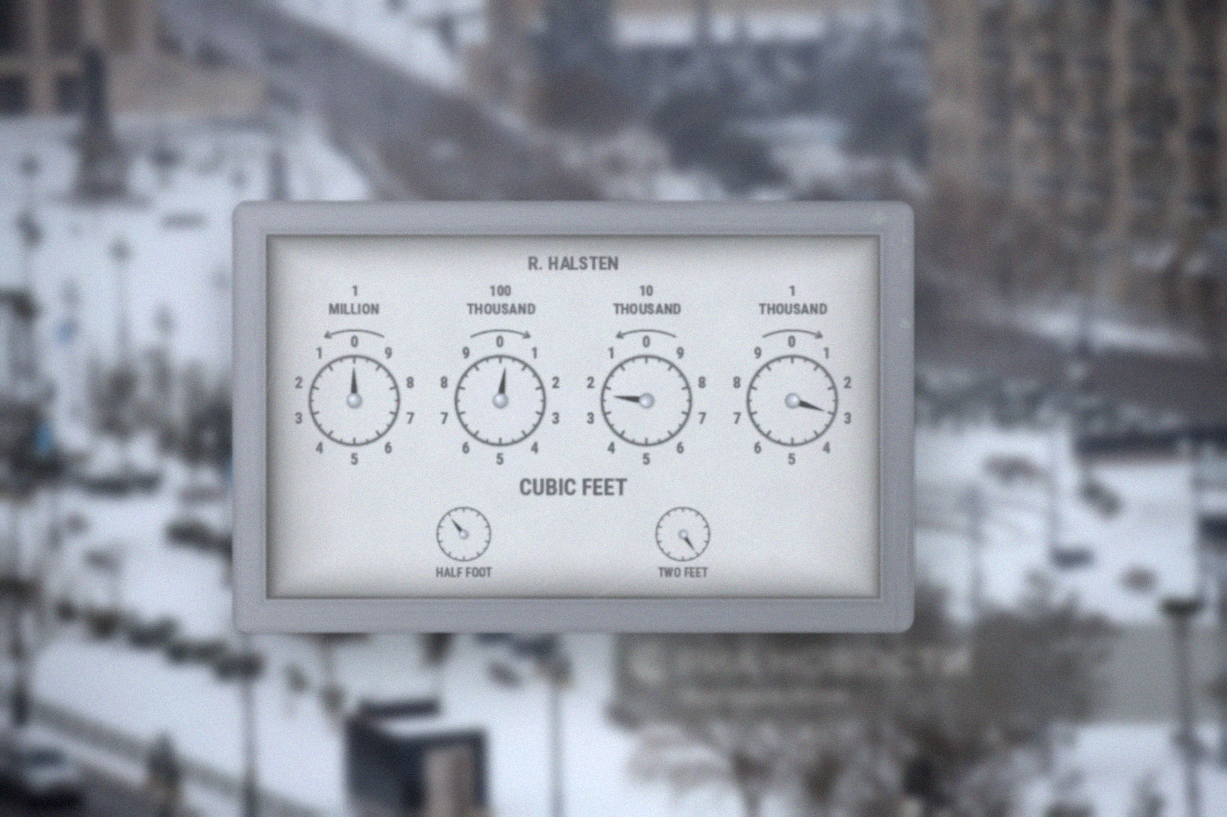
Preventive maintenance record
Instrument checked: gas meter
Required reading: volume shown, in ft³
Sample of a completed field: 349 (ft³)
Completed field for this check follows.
2300 (ft³)
